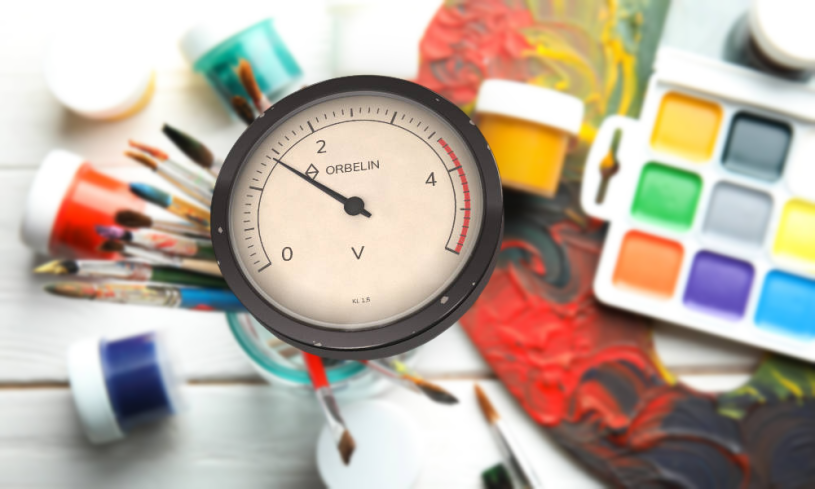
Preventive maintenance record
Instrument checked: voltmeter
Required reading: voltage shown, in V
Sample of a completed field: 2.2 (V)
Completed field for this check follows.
1.4 (V)
